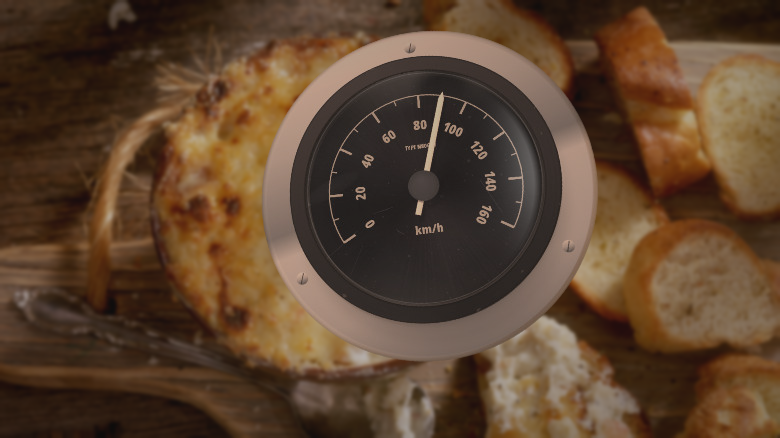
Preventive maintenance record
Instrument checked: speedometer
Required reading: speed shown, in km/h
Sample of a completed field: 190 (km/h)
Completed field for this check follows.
90 (km/h)
